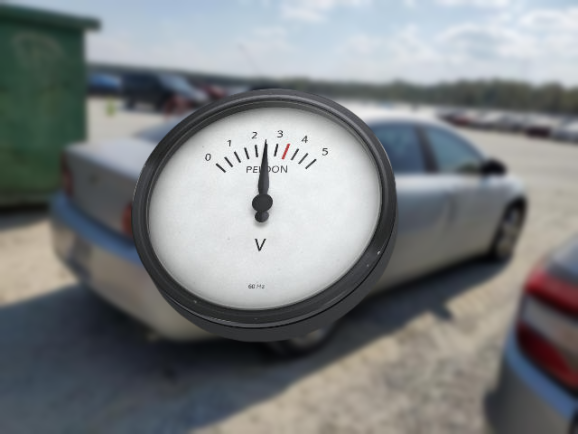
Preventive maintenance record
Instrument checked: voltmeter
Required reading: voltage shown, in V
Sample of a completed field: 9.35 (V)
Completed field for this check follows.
2.5 (V)
